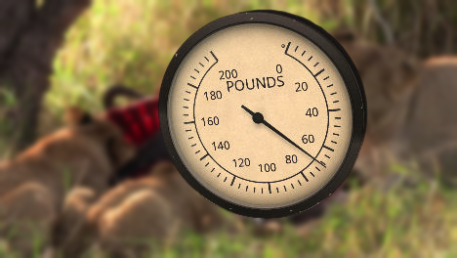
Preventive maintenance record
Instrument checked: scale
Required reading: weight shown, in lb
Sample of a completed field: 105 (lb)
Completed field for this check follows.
68 (lb)
